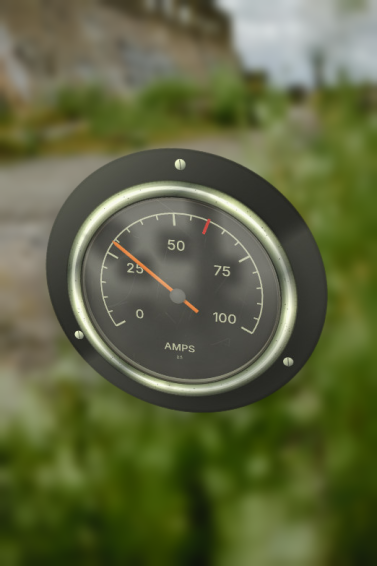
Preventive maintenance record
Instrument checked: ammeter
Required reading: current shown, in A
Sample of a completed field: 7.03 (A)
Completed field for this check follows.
30 (A)
